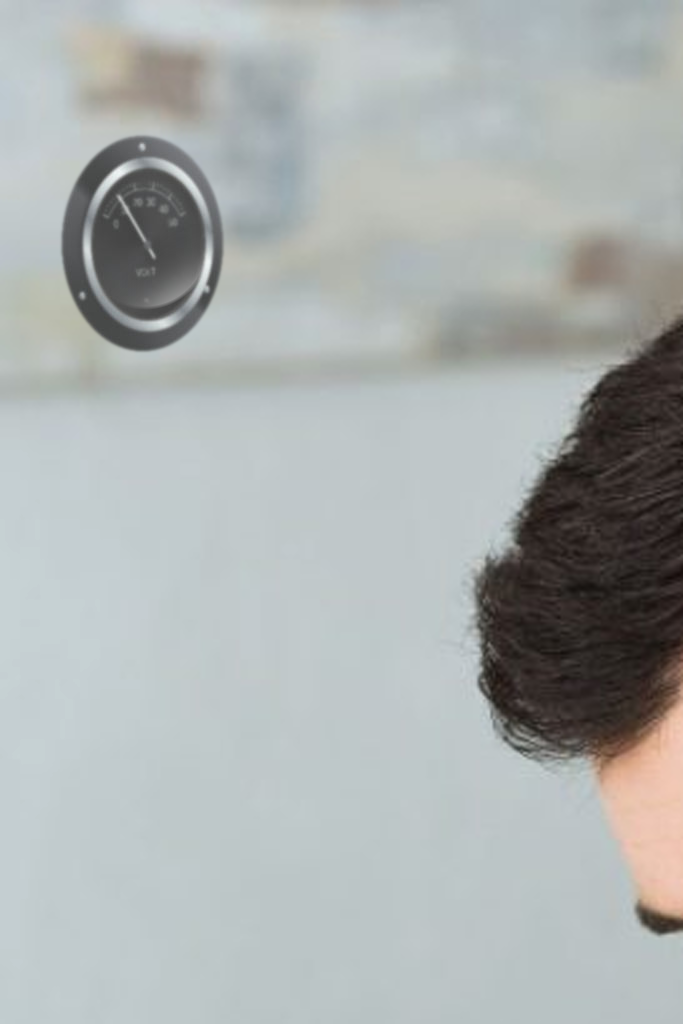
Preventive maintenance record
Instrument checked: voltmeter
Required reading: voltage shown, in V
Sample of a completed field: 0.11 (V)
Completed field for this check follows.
10 (V)
